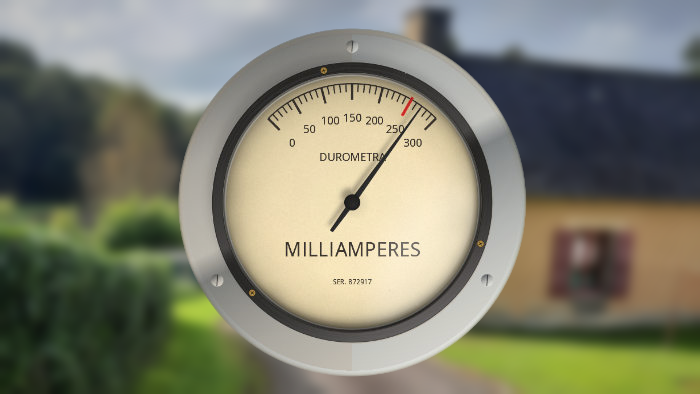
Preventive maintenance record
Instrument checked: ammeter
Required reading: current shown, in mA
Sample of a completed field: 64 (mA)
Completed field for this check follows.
270 (mA)
